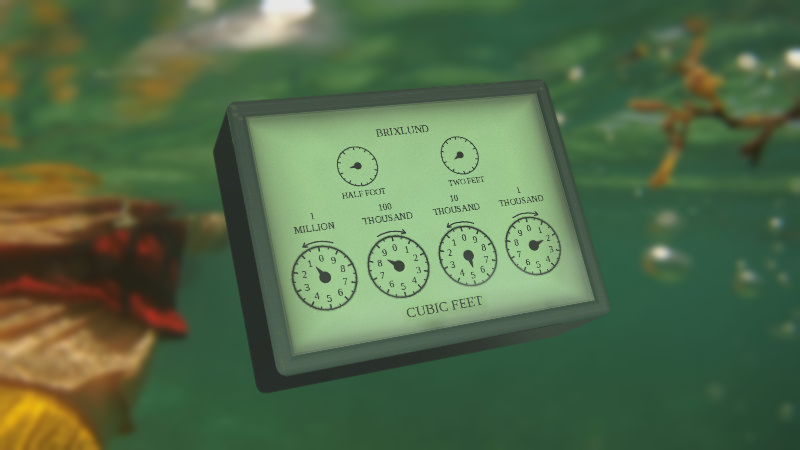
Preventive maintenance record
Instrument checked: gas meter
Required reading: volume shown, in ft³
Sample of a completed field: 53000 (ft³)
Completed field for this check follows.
85200 (ft³)
